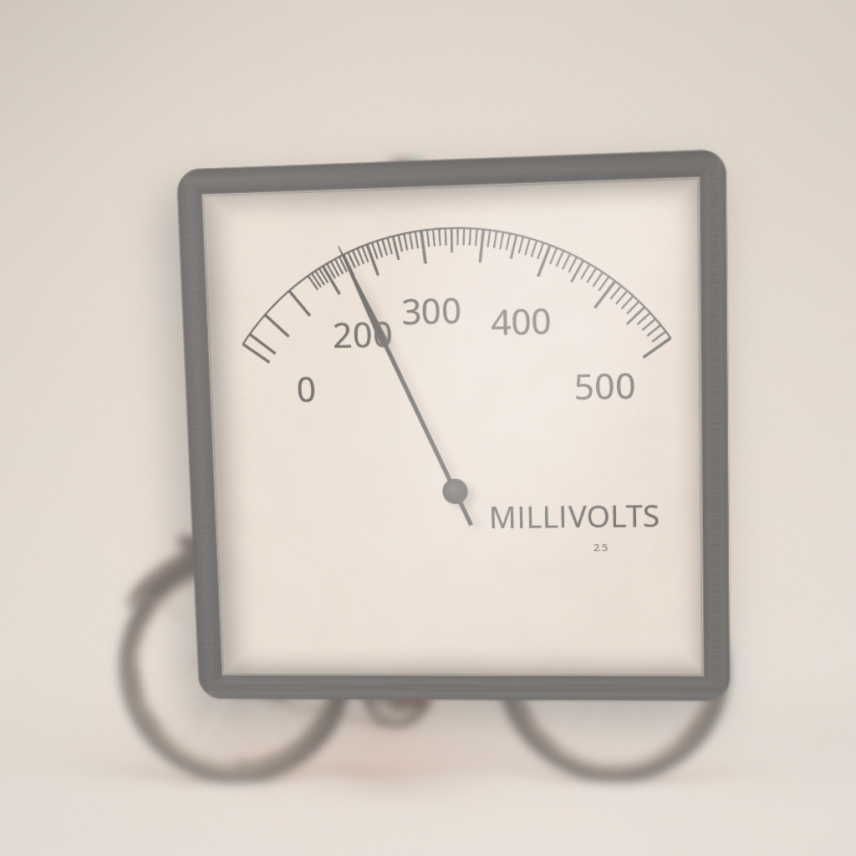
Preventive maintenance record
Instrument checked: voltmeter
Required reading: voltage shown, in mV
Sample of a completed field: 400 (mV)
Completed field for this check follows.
225 (mV)
